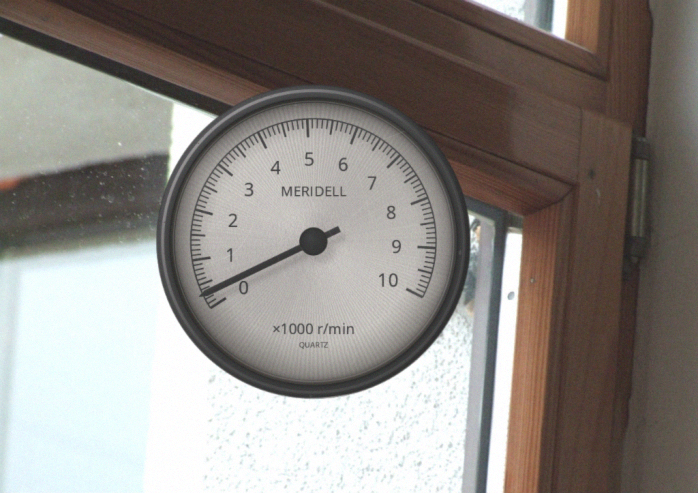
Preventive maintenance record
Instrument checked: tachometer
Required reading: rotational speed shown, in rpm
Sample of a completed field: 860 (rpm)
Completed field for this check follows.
300 (rpm)
